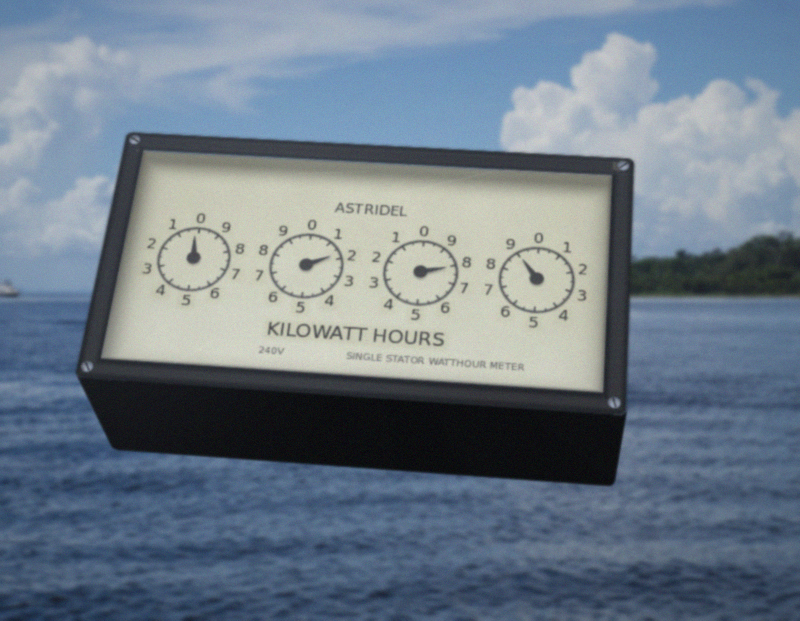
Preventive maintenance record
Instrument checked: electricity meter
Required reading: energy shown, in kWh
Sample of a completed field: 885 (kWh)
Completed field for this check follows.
179 (kWh)
